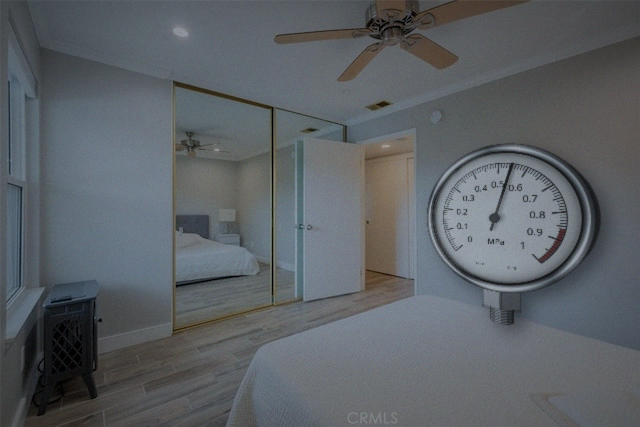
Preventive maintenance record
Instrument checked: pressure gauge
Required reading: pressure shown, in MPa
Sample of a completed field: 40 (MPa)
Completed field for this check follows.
0.55 (MPa)
